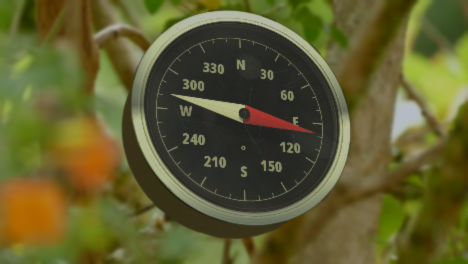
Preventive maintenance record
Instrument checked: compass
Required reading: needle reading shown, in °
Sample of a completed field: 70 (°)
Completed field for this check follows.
100 (°)
